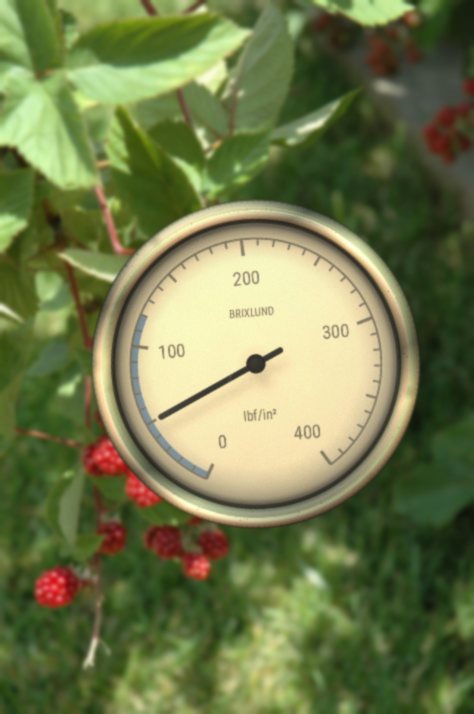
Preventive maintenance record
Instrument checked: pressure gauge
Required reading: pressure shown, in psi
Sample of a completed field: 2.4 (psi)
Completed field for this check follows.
50 (psi)
